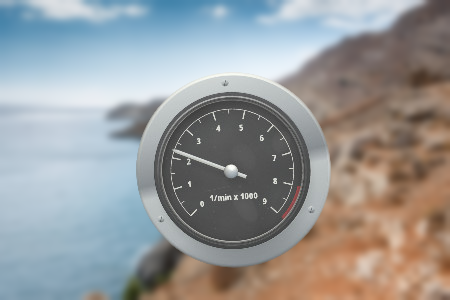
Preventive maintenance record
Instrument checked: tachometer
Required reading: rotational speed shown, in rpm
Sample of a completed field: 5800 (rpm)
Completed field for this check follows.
2250 (rpm)
